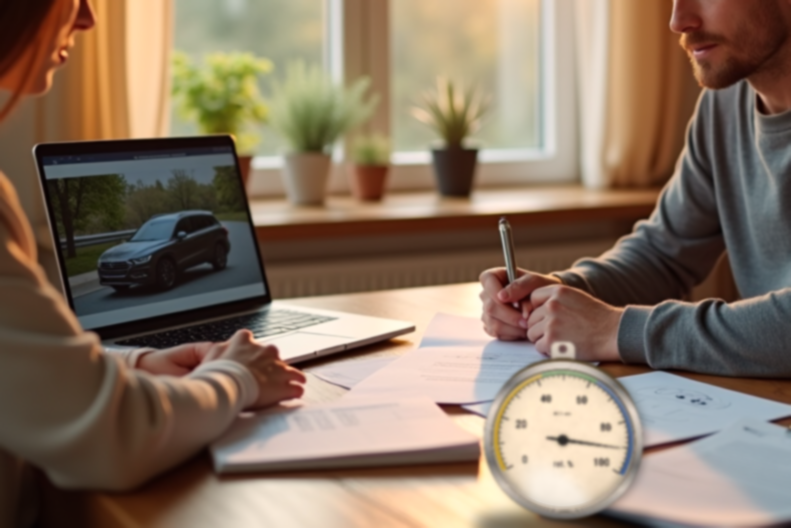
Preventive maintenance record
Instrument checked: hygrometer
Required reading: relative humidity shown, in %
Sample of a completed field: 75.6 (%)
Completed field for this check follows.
90 (%)
